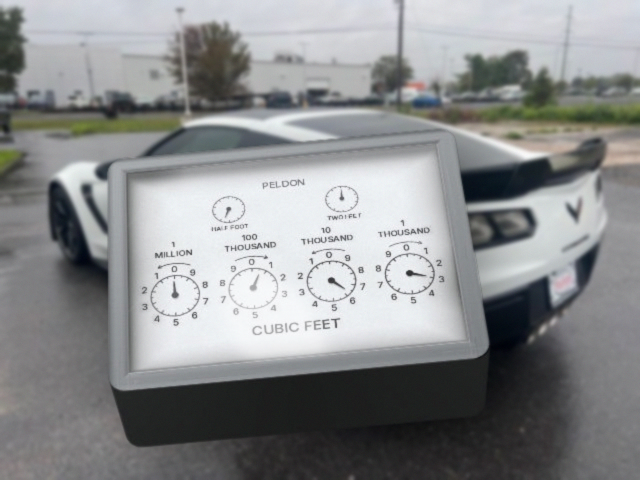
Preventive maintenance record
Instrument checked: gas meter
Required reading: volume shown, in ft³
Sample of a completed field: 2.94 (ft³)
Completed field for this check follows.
6300 (ft³)
